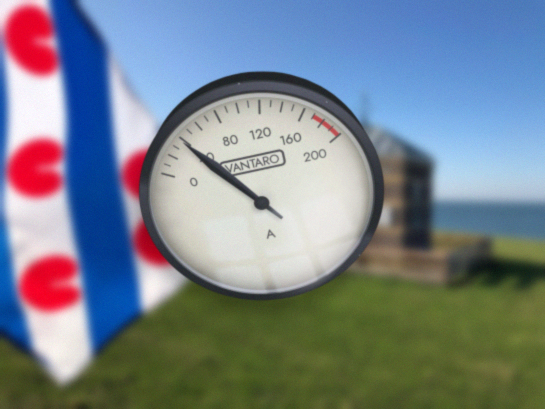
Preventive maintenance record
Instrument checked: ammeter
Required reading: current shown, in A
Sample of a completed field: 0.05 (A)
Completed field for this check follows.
40 (A)
